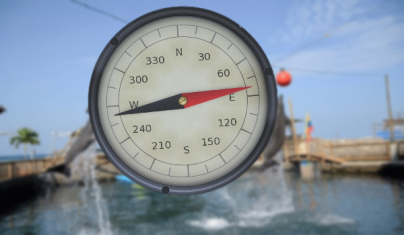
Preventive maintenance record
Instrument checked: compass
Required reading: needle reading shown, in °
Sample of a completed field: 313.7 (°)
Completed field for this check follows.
82.5 (°)
